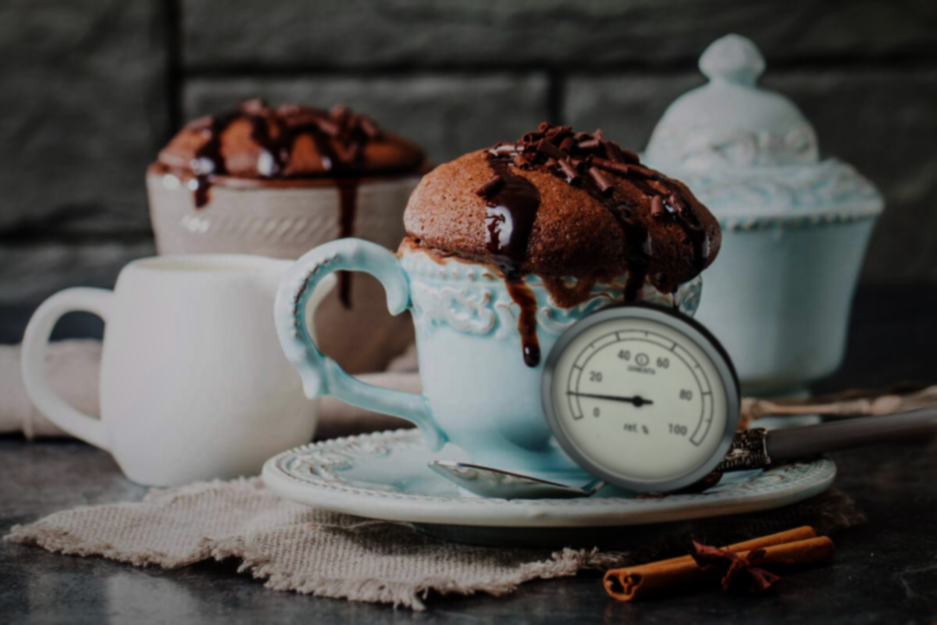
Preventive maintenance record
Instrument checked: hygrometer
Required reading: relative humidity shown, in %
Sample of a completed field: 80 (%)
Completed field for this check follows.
10 (%)
